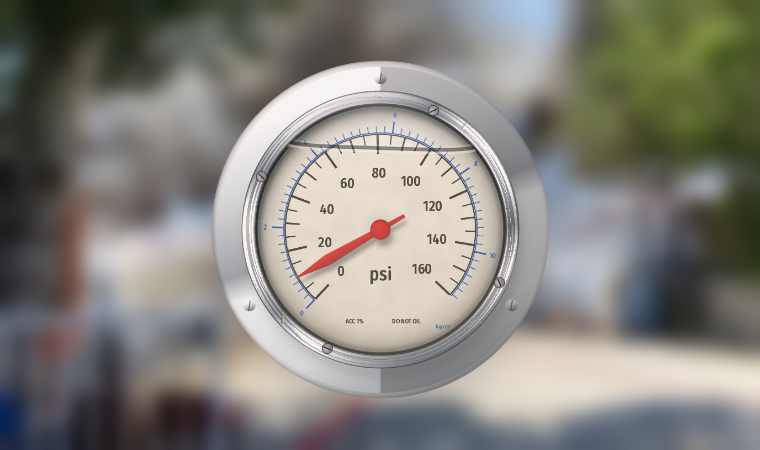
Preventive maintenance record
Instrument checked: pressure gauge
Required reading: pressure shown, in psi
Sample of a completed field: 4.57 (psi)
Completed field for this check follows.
10 (psi)
